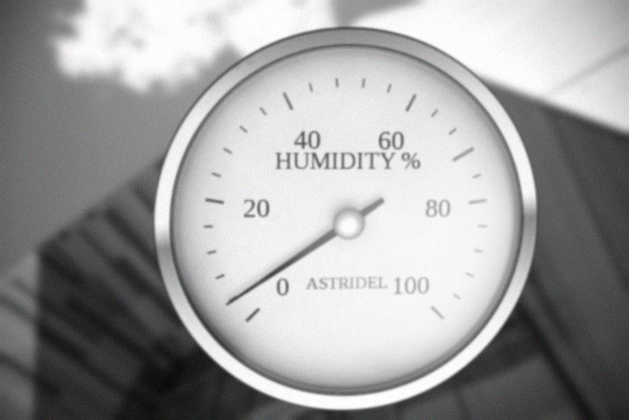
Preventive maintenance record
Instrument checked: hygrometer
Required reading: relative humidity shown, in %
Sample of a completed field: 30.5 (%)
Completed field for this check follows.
4 (%)
